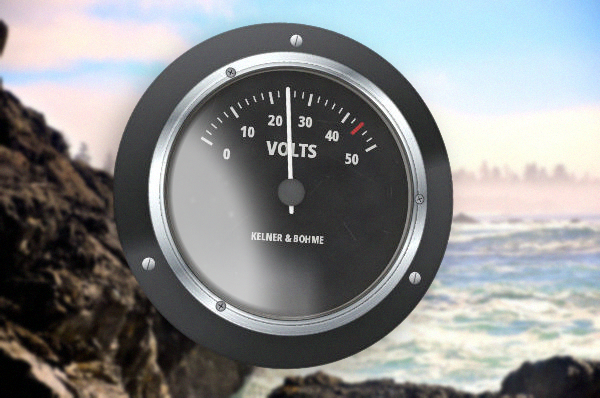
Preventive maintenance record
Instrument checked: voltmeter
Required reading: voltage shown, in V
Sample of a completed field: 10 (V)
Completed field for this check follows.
24 (V)
